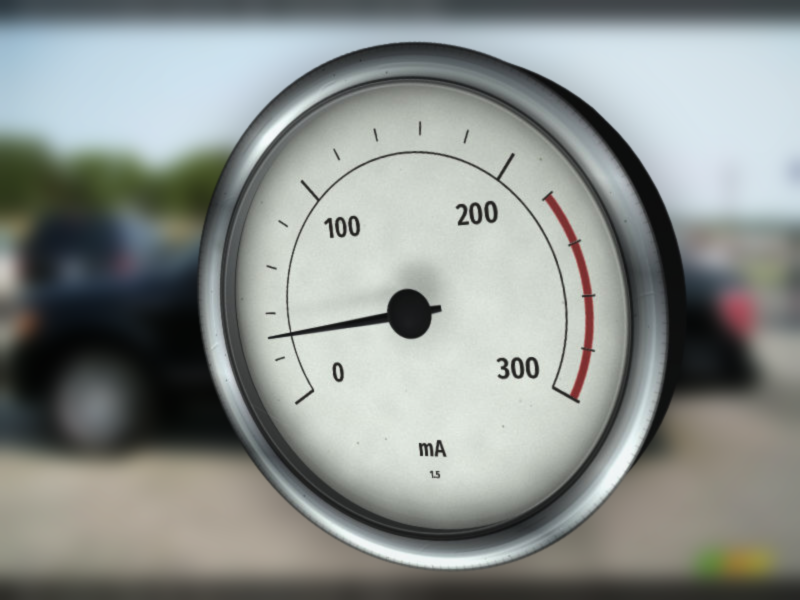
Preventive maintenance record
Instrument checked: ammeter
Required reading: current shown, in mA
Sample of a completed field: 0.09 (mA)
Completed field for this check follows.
30 (mA)
